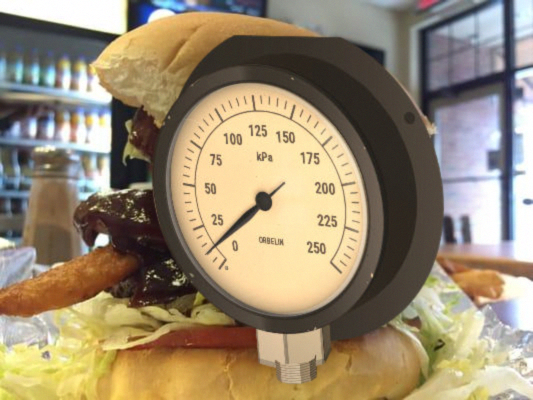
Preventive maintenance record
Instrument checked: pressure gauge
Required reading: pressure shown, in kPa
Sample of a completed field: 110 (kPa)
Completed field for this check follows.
10 (kPa)
